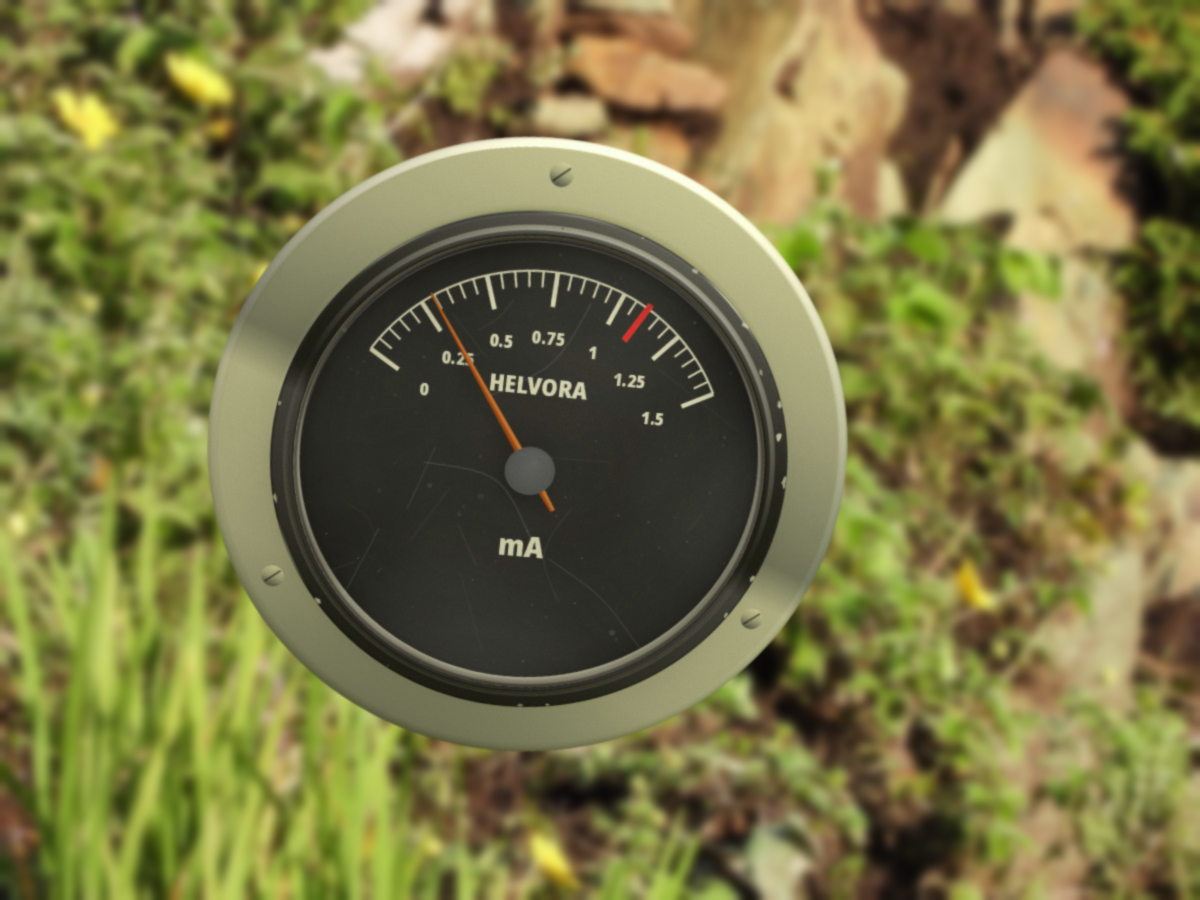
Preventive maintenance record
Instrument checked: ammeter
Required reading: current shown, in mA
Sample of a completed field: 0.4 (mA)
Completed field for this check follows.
0.3 (mA)
